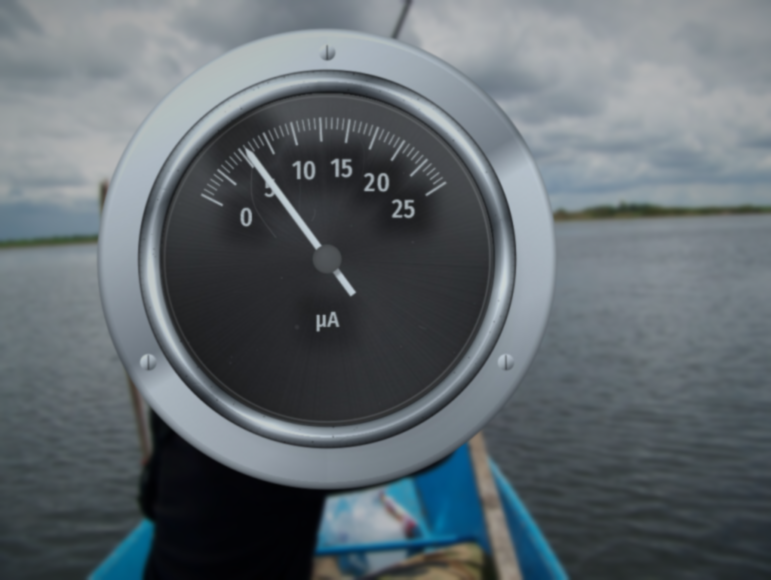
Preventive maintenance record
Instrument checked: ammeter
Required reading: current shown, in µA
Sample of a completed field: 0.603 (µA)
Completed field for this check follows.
5.5 (µA)
